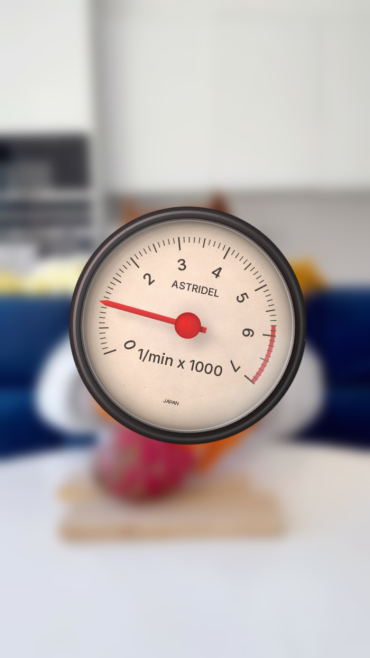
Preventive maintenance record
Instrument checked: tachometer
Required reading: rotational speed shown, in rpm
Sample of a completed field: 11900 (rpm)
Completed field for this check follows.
1000 (rpm)
